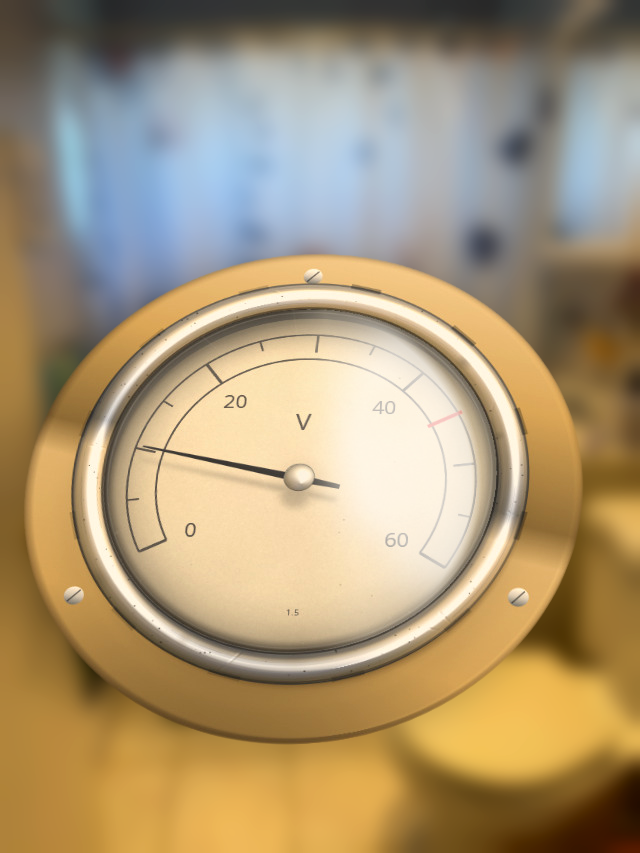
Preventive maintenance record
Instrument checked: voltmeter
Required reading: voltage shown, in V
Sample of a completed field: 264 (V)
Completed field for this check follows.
10 (V)
